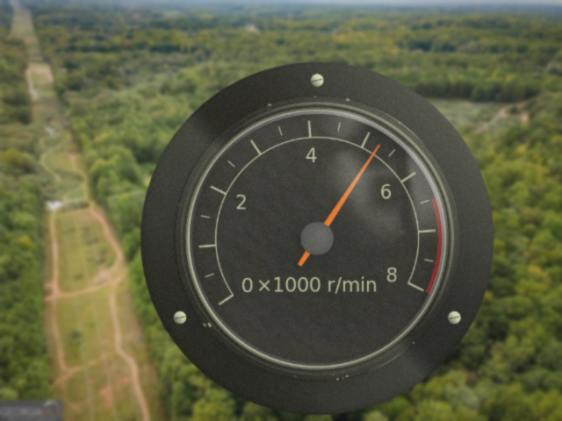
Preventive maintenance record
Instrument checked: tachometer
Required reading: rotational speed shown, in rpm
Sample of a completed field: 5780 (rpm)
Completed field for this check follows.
5250 (rpm)
